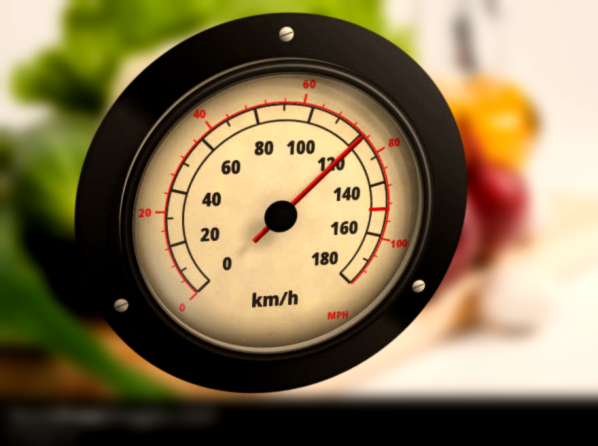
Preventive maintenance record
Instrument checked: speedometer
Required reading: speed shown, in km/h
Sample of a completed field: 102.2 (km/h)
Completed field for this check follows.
120 (km/h)
